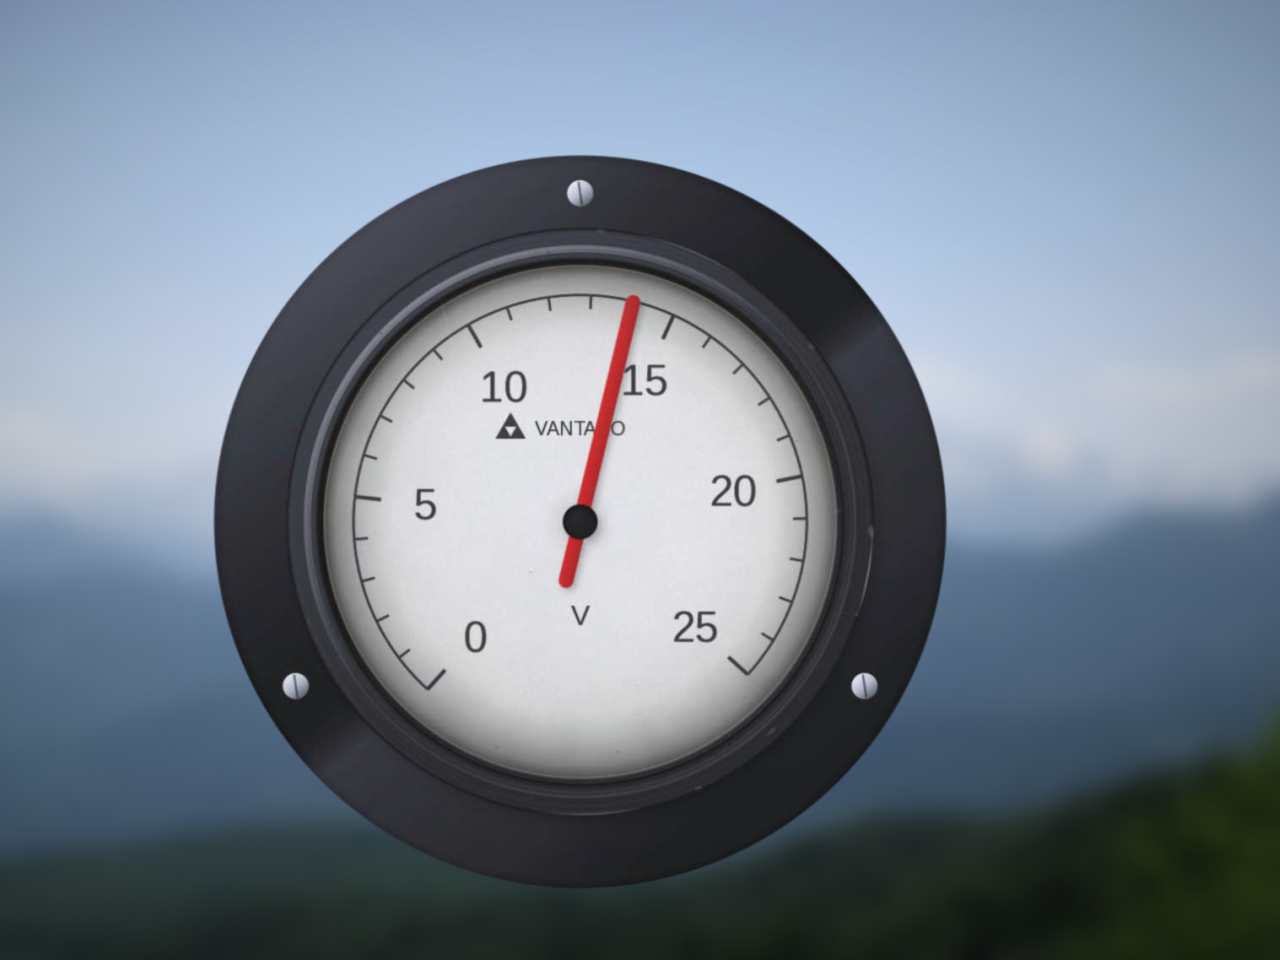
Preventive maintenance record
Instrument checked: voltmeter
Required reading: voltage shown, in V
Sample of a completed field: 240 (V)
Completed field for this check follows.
14 (V)
